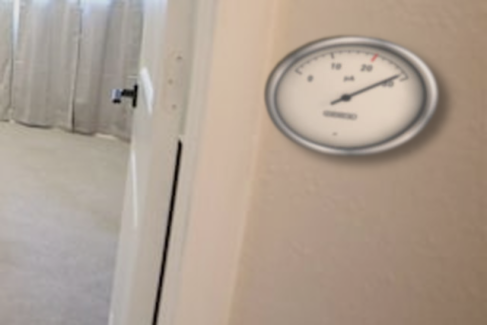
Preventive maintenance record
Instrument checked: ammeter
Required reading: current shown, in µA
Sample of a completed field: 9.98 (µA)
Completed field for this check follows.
28 (µA)
